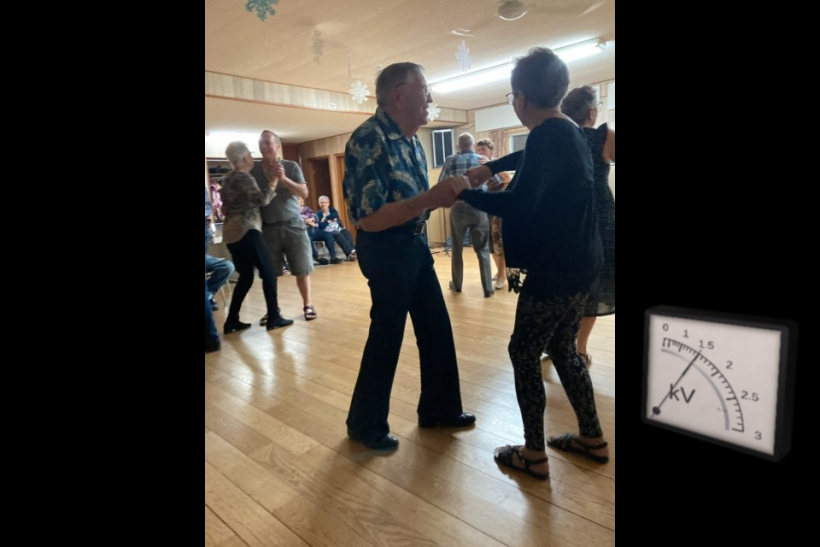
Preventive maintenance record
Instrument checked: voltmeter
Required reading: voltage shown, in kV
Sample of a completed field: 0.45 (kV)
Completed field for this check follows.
1.5 (kV)
